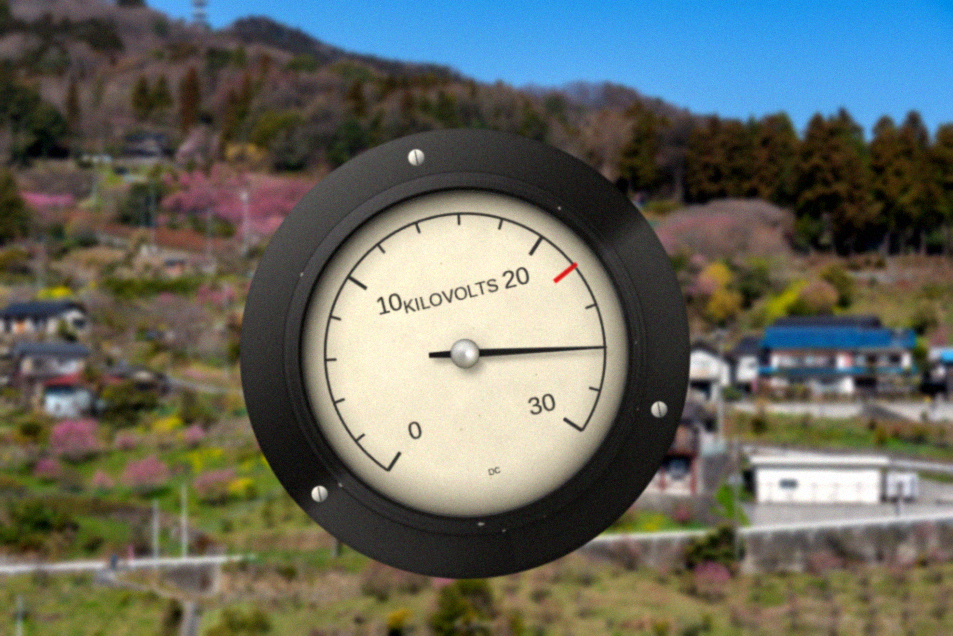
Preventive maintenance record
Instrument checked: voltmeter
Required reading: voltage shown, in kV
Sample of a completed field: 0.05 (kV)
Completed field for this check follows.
26 (kV)
